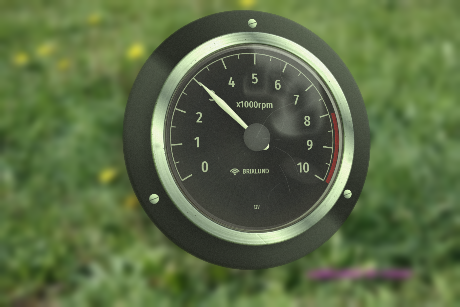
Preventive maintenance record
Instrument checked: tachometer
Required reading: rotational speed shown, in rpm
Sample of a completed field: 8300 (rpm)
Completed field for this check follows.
3000 (rpm)
